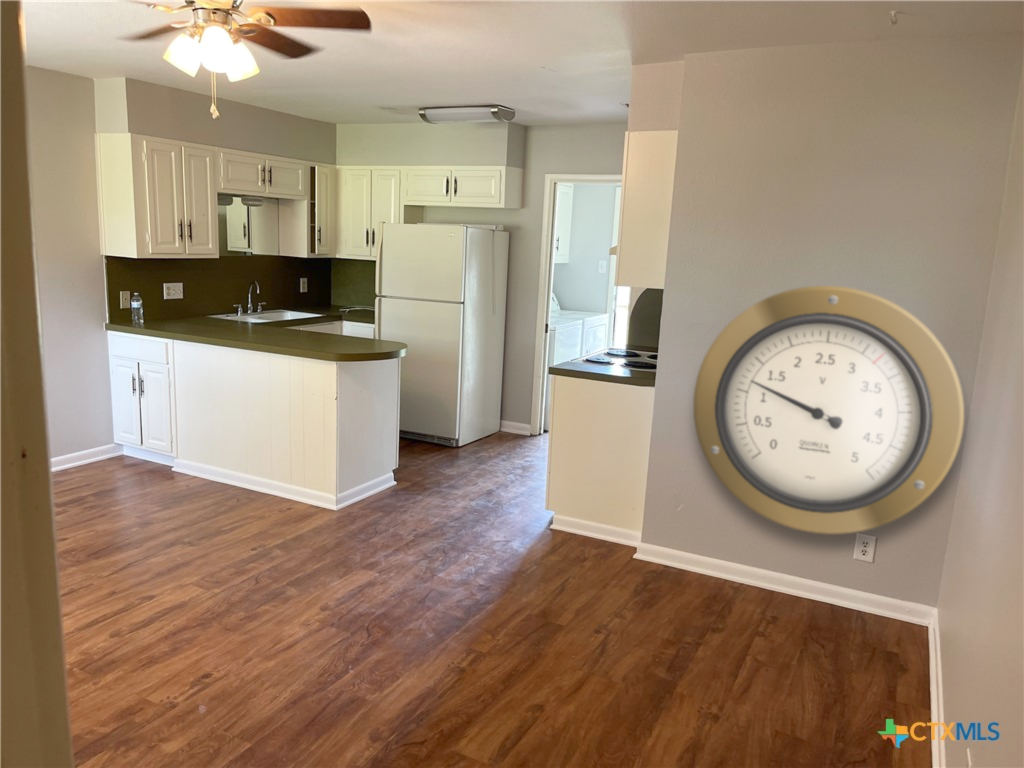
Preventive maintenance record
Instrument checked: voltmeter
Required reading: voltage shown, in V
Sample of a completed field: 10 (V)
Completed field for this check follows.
1.2 (V)
